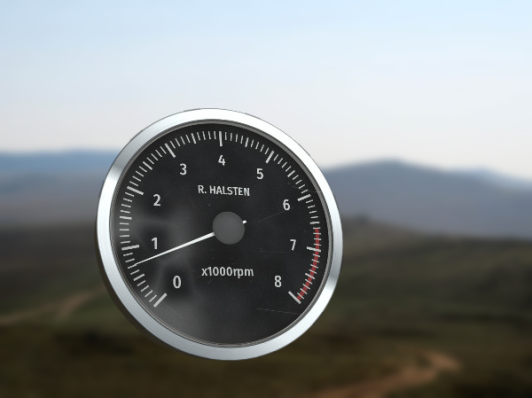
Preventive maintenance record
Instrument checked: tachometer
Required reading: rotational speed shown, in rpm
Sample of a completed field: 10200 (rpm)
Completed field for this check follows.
700 (rpm)
